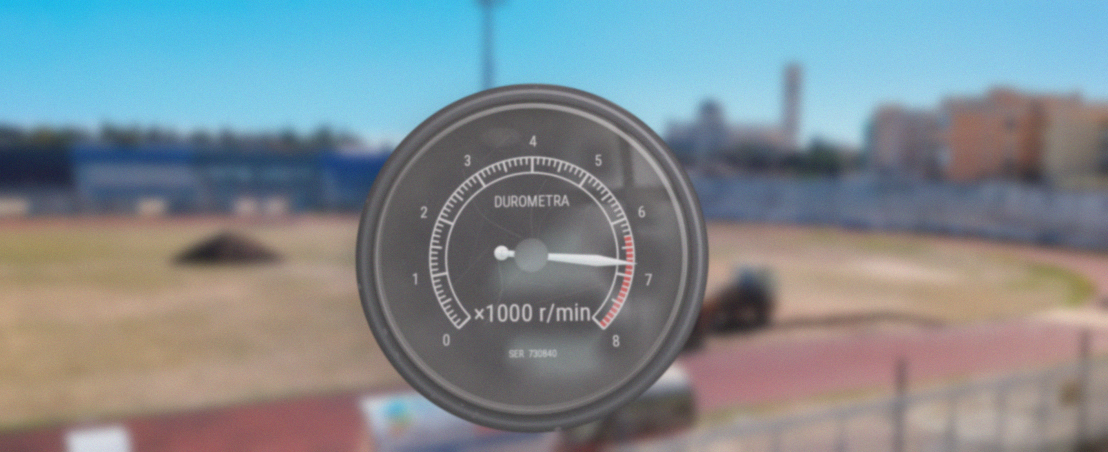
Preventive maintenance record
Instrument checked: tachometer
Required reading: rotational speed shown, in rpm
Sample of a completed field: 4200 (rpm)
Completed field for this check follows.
6800 (rpm)
